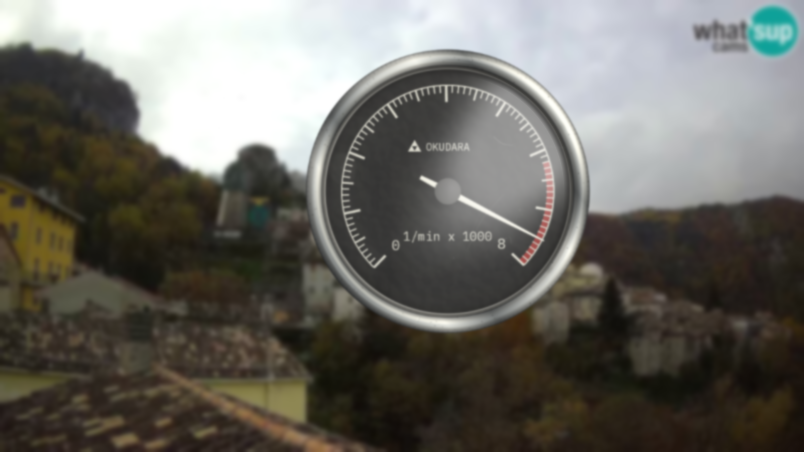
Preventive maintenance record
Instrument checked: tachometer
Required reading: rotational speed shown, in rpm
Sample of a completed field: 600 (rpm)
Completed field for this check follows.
7500 (rpm)
